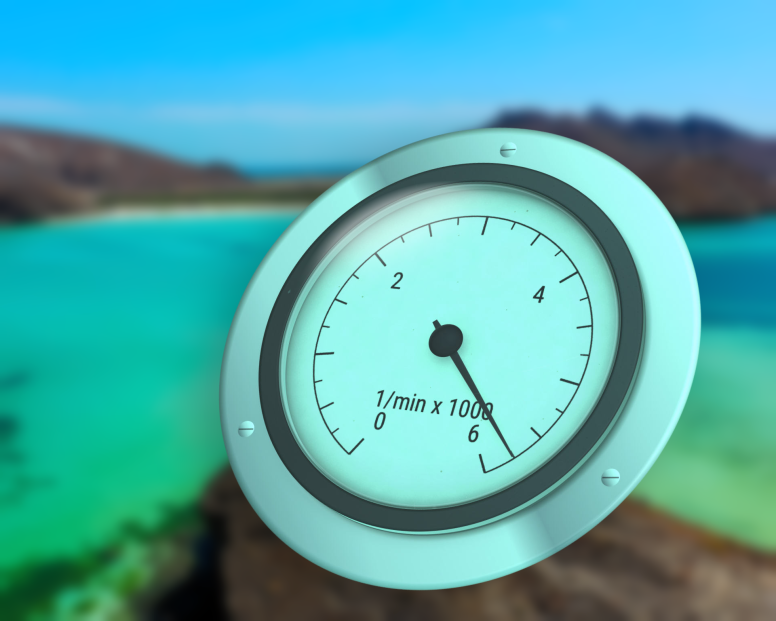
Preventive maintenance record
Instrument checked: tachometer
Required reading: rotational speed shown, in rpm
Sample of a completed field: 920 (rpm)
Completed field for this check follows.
5750 (rpm)
